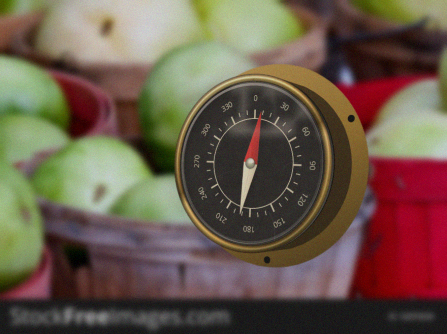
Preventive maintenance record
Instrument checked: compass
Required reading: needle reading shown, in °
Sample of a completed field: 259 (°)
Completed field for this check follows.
10 (°)
